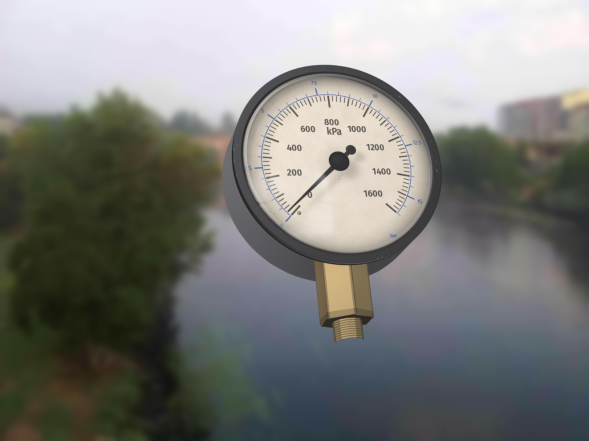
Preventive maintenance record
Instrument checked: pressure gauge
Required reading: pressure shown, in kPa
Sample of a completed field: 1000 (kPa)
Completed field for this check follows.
20 (kPa)
